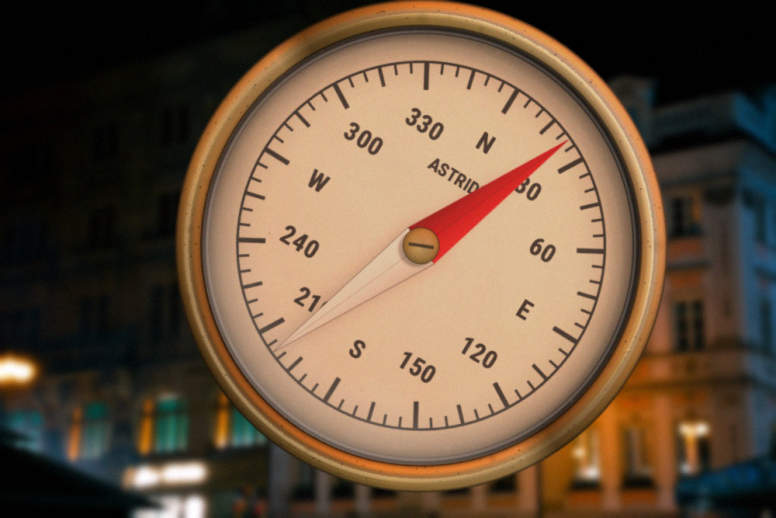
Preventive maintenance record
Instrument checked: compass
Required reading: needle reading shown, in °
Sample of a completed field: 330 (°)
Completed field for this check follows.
22.5 (°)
